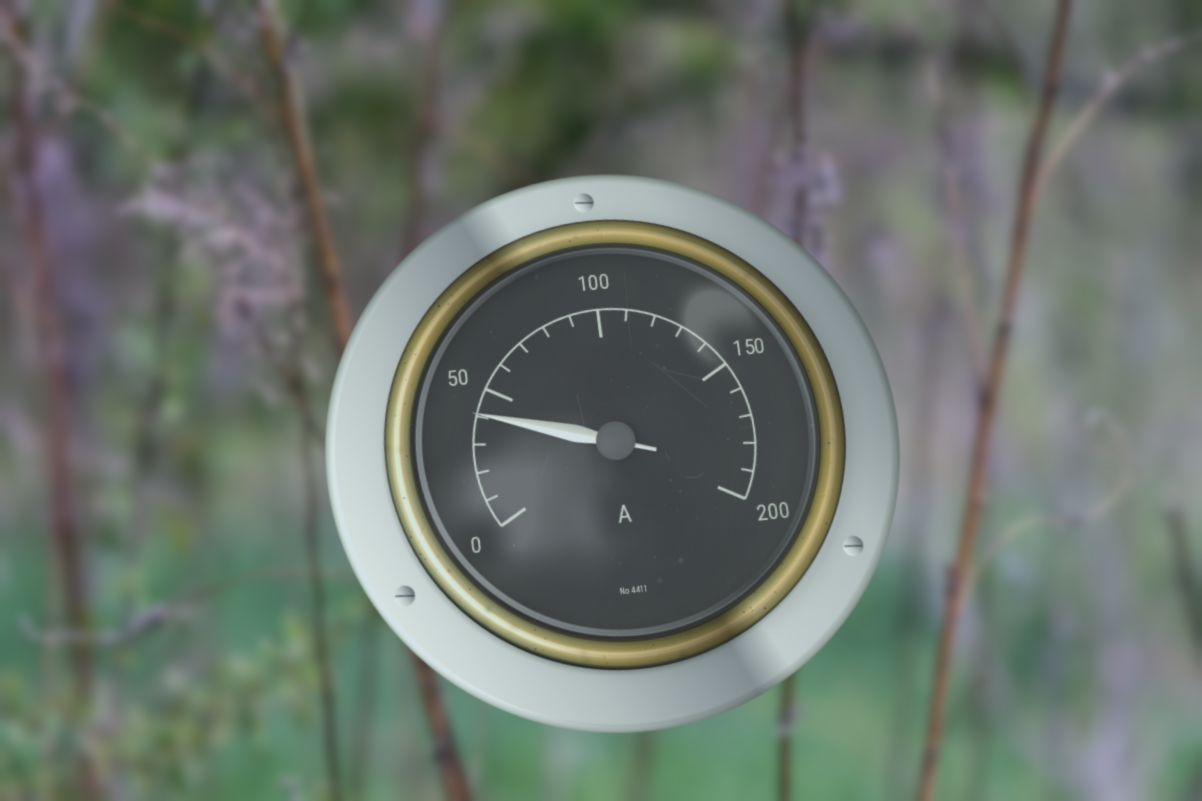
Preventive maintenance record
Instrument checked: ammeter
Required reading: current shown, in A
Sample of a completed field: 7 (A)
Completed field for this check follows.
40 (A)
